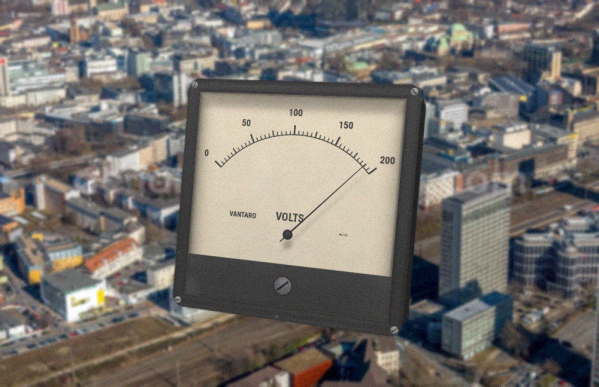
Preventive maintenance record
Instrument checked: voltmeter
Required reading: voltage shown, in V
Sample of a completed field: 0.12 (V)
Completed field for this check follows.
190 (V)
